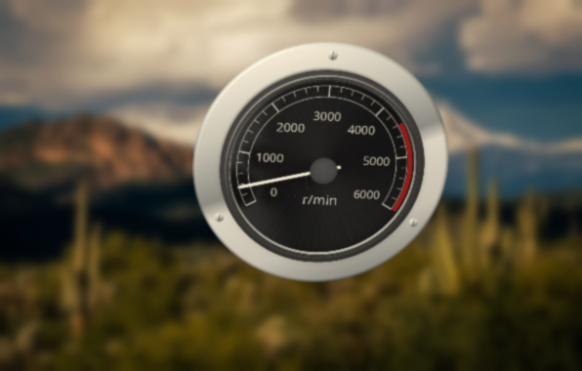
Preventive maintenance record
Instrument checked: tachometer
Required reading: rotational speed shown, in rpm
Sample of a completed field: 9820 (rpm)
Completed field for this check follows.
400 (rpm)
